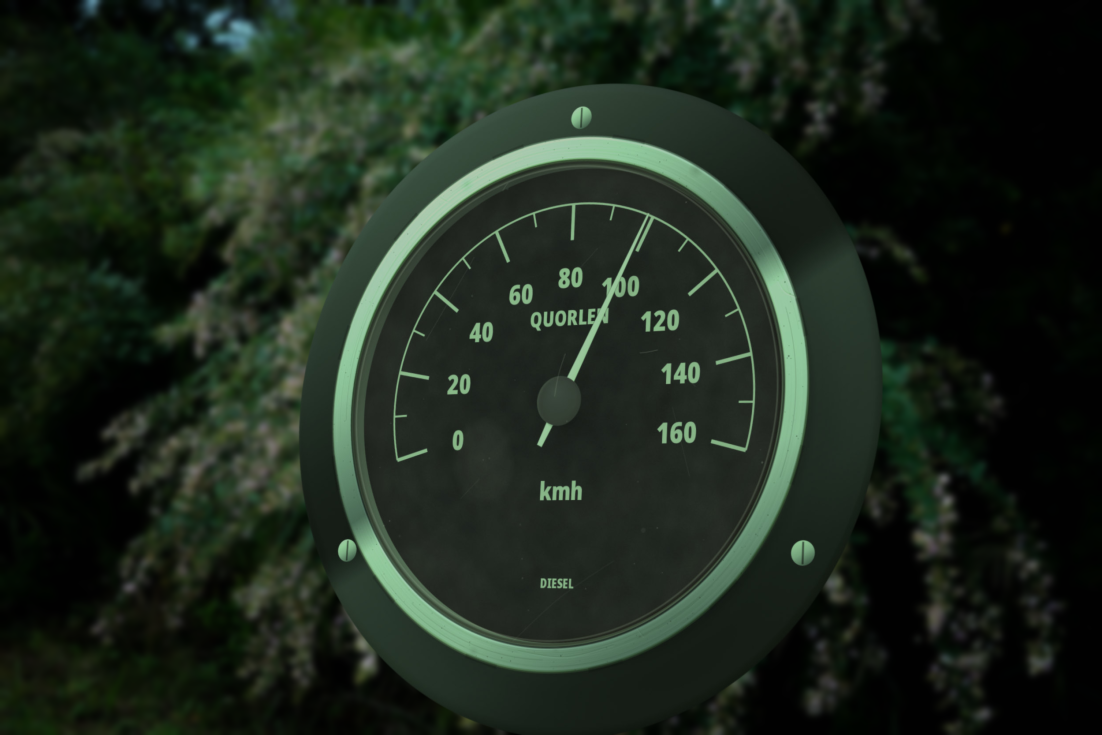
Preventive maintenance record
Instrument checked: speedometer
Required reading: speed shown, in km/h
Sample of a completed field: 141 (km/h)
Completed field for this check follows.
100 (km/h)
